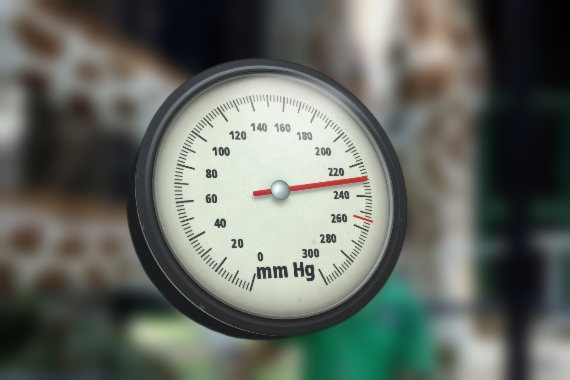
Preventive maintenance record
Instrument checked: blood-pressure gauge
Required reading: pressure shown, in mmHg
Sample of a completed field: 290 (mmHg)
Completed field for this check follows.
230 (mmHg)
